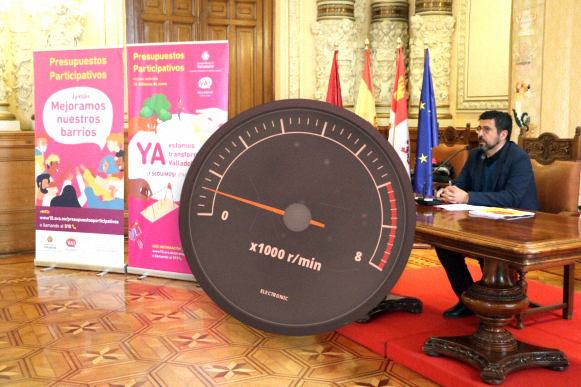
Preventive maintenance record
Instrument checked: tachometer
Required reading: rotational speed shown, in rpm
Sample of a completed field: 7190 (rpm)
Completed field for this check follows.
600 (rpm)
